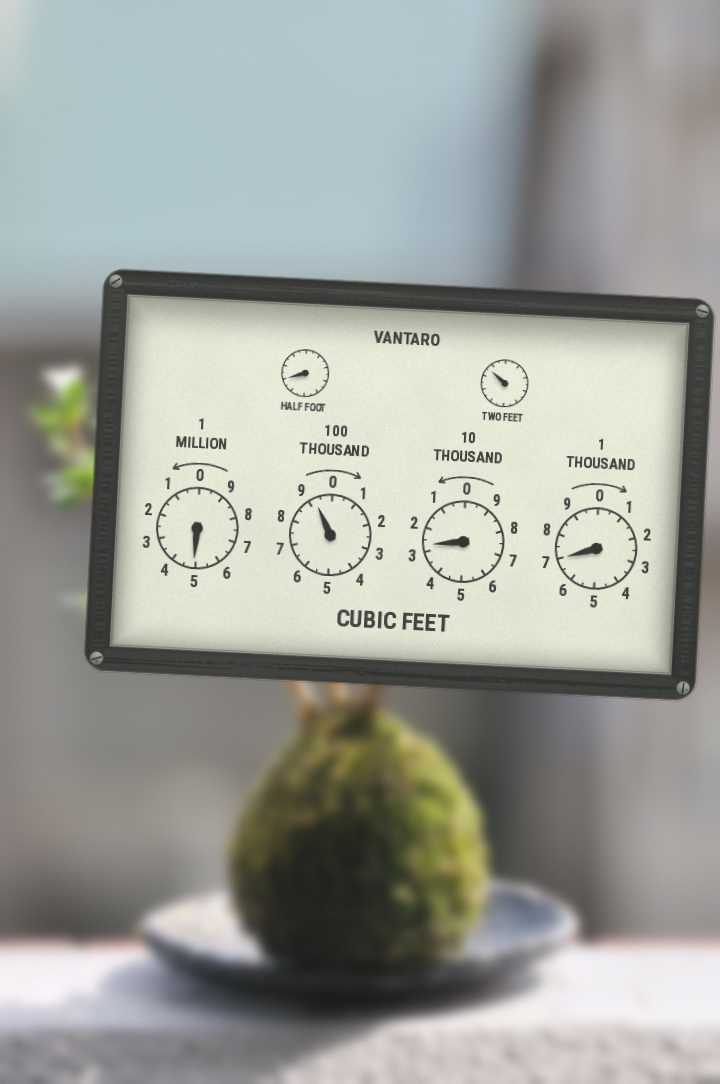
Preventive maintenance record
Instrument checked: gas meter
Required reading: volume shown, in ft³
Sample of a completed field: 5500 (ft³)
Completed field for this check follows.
492700 (ft³)
